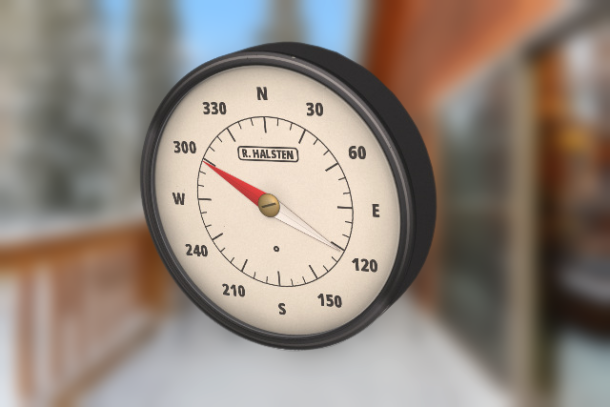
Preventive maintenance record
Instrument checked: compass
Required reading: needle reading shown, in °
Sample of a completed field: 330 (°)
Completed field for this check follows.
300 (°)
